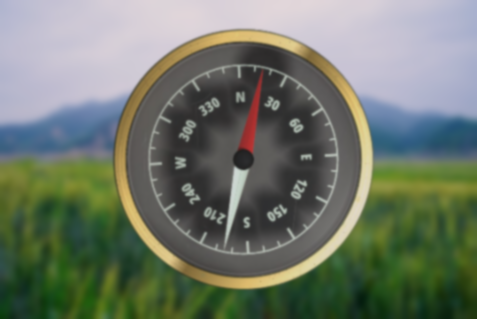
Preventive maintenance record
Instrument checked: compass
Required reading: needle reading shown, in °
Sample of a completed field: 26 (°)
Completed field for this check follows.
15 (°)
